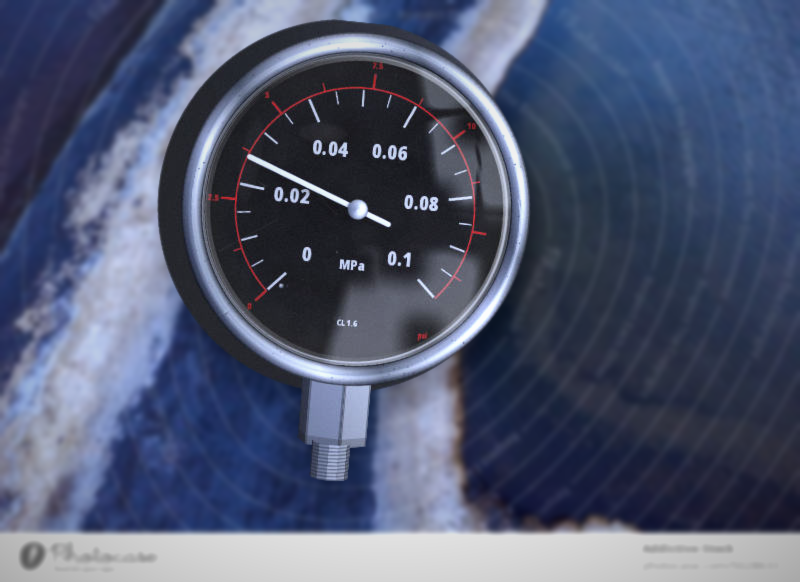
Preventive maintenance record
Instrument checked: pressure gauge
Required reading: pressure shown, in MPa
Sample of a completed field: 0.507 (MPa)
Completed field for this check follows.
0.025 (MPa)
